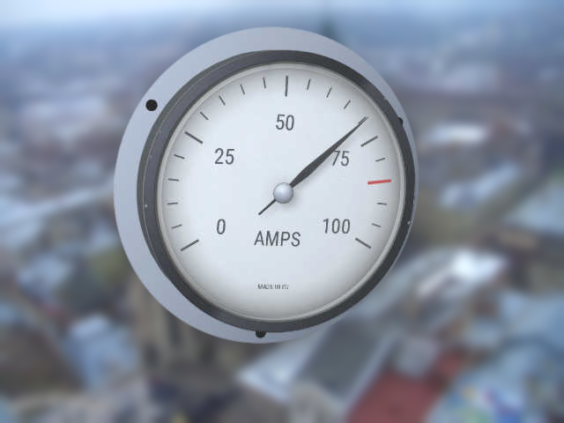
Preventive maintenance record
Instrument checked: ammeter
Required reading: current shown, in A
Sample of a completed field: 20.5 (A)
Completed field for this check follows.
70 (A)
